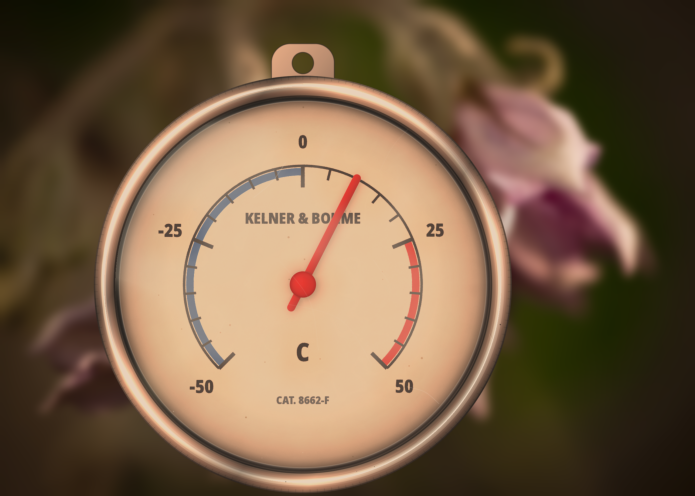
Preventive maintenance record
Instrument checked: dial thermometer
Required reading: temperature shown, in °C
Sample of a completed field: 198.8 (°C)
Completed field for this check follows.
10 (°C)
